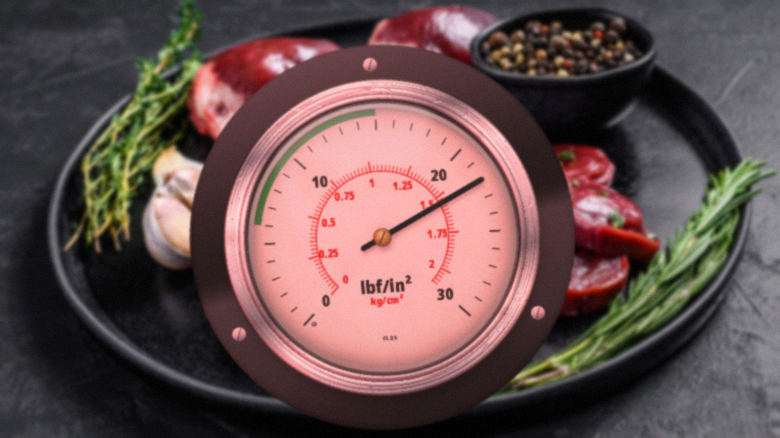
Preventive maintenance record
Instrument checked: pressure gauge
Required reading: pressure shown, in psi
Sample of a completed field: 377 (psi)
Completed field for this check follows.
22 (psi)
